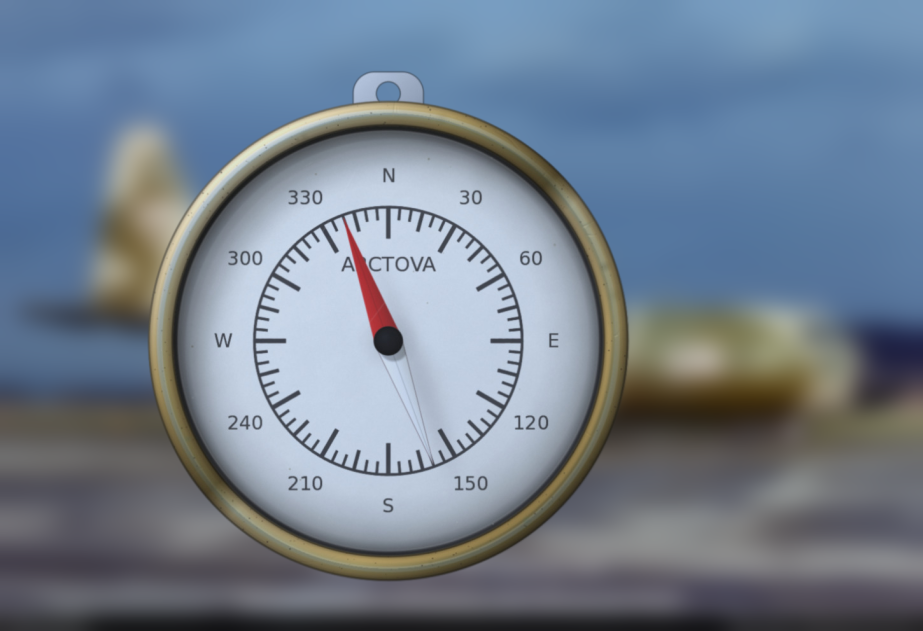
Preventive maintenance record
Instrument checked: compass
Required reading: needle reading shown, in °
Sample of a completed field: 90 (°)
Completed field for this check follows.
340 (°)
